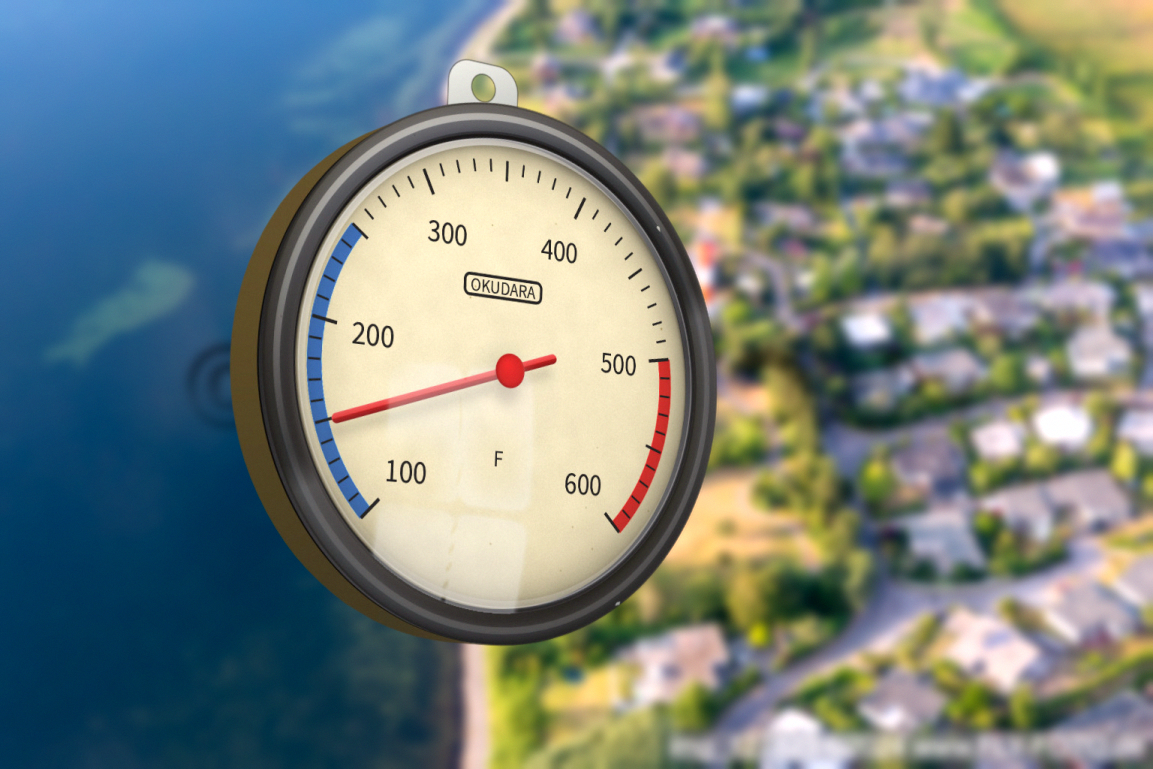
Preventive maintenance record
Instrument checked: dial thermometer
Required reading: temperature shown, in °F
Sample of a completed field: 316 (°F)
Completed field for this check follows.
150 (°F)
